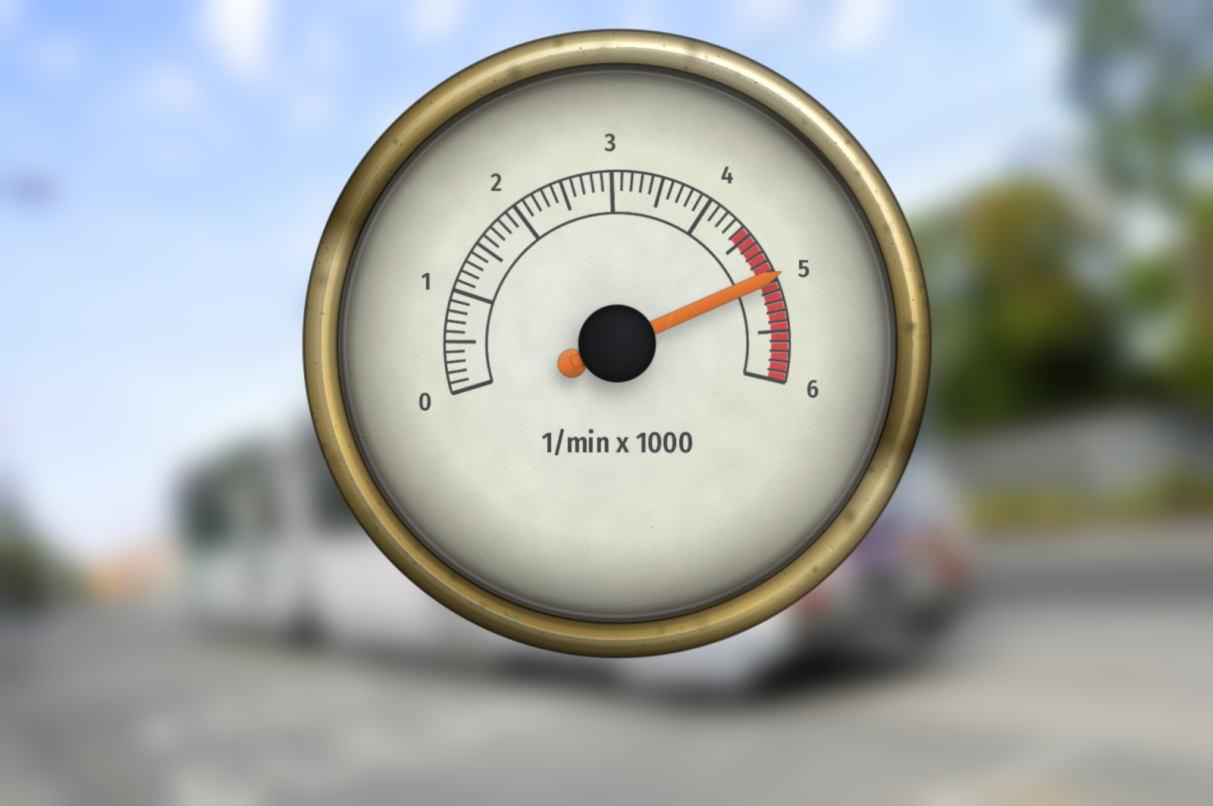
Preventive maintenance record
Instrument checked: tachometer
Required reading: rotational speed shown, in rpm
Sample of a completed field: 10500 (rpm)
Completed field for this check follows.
4950 (rpm)
